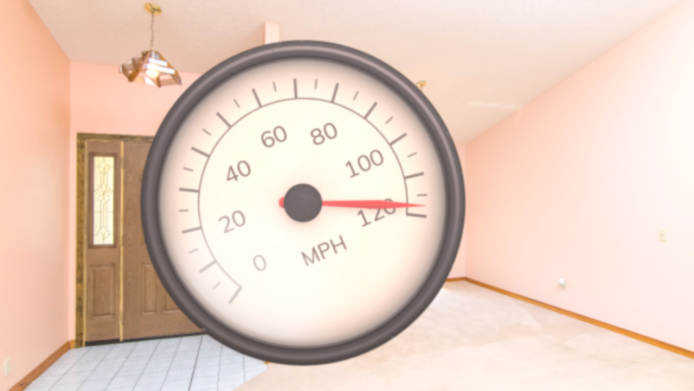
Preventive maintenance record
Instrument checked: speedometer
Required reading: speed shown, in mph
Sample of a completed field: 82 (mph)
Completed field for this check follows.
117.5 (mph)
